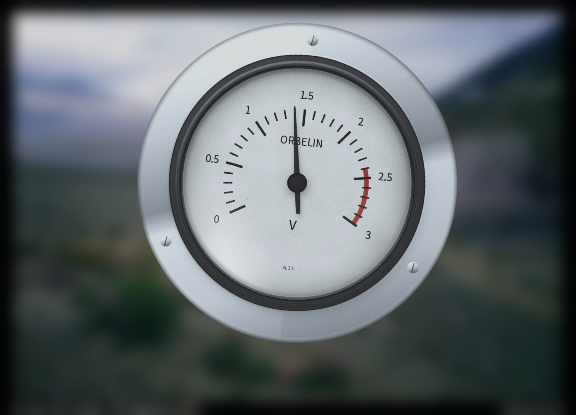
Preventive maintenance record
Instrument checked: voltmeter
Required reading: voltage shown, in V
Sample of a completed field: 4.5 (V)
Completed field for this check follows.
1.4 (V)
